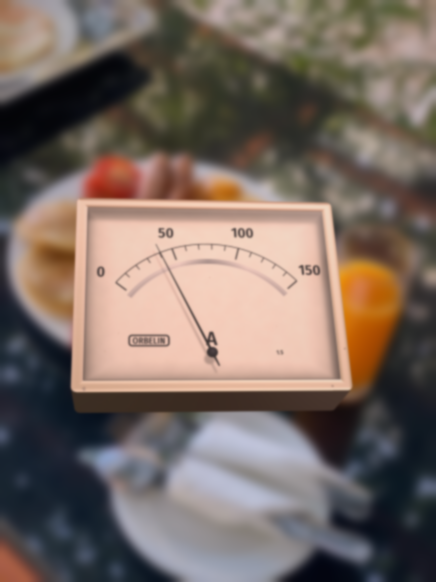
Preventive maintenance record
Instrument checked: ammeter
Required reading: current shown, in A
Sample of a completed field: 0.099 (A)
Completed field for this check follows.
40 (A)
